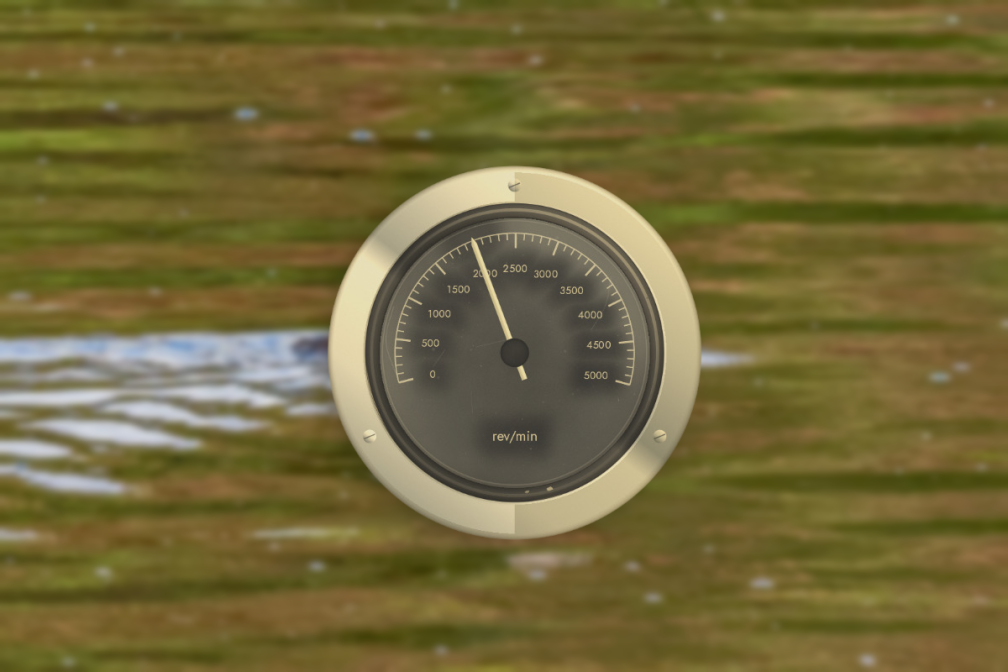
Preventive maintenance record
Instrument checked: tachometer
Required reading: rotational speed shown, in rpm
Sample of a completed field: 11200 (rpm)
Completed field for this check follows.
2000 (rpm)
